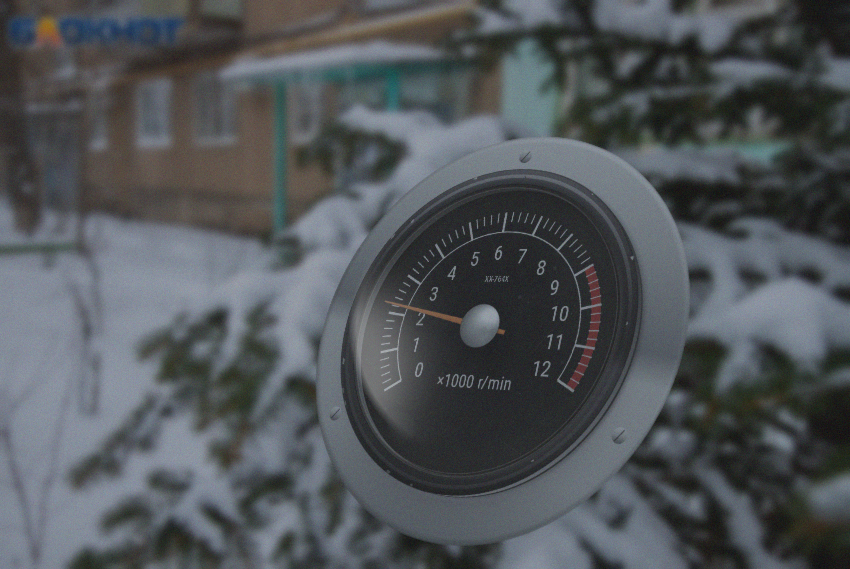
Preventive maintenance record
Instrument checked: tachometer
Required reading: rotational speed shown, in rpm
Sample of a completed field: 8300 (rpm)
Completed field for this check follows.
2200 (rpm)
